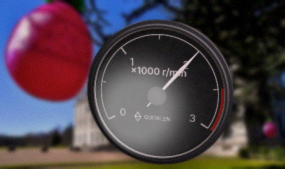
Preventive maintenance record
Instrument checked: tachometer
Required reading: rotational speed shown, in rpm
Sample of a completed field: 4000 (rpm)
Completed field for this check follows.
2000 (rpm)
